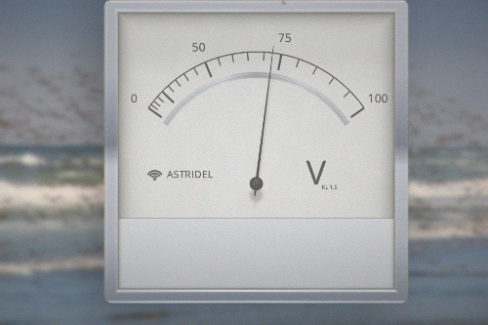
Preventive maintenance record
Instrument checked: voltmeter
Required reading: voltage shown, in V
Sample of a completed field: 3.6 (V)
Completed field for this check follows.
72.5 (V)
